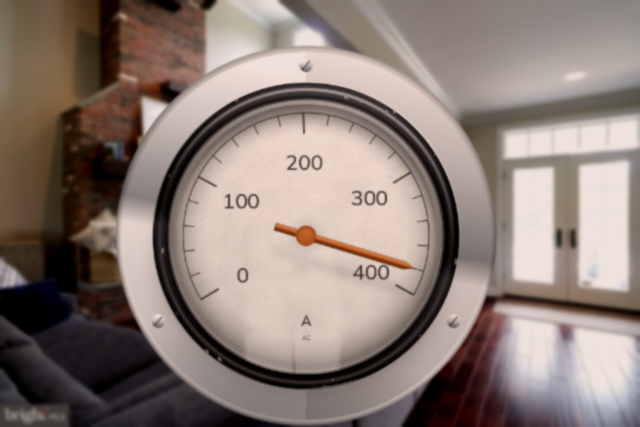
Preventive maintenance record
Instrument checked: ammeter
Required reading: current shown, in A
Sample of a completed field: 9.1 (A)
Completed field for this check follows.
380 (A)
